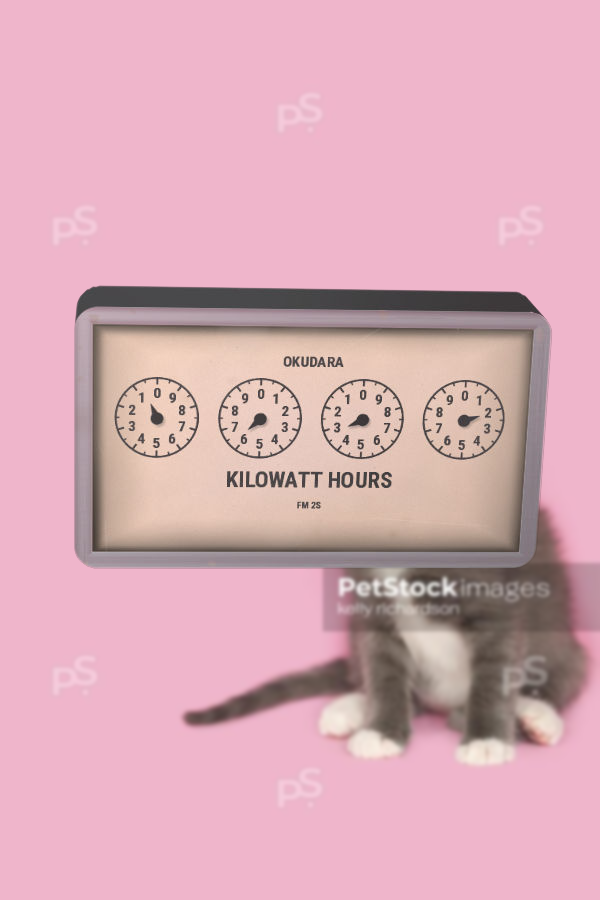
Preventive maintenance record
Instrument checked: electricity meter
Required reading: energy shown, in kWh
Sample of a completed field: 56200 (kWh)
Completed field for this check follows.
632 (kWh)
